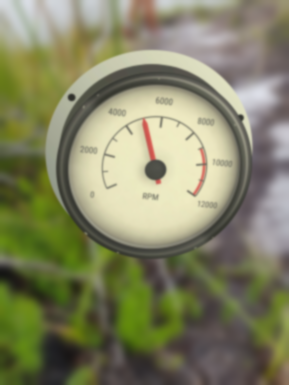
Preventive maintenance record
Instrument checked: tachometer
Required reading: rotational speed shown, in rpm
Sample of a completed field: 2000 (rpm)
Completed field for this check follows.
5000 (rpm)
